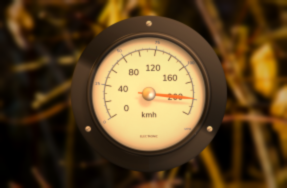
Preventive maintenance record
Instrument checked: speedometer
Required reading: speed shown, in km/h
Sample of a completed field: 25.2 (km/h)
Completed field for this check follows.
200 (km/h)
